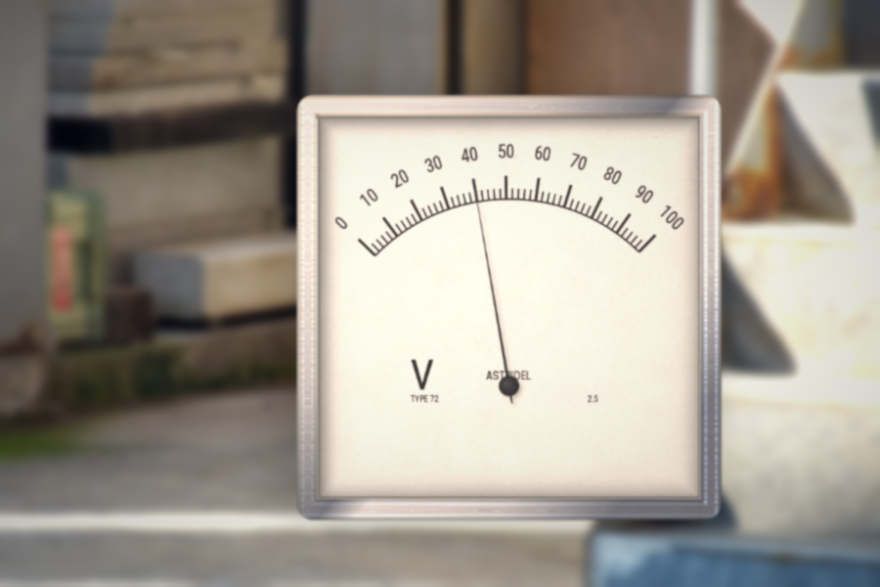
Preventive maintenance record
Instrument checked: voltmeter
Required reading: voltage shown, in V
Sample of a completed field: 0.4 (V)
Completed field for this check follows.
40 (V)
